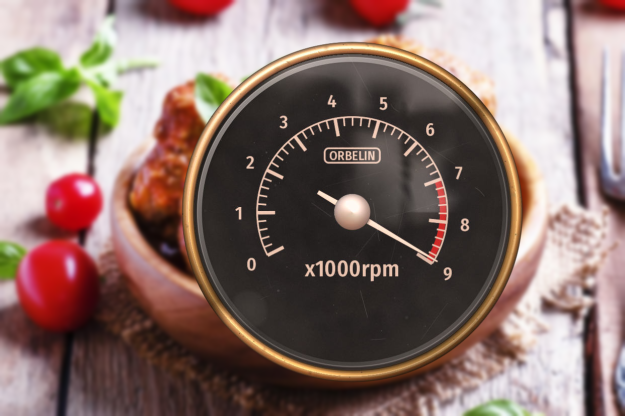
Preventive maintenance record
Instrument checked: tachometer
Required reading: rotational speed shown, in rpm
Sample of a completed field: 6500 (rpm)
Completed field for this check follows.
8900 (rpm)
